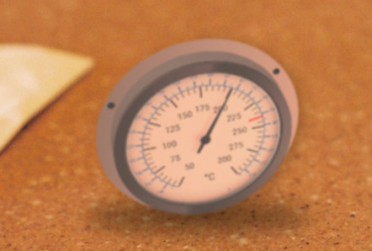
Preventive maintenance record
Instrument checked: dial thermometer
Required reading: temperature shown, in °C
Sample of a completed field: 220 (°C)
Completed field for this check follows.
200 (°C)
